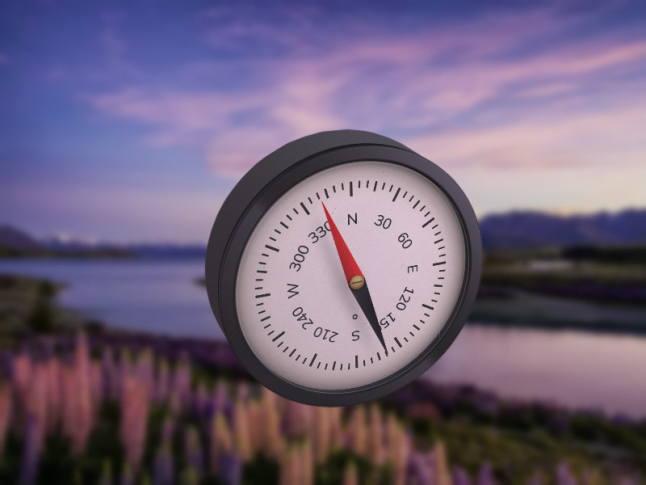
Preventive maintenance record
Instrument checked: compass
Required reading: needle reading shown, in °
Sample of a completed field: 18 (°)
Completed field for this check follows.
340 (°)
